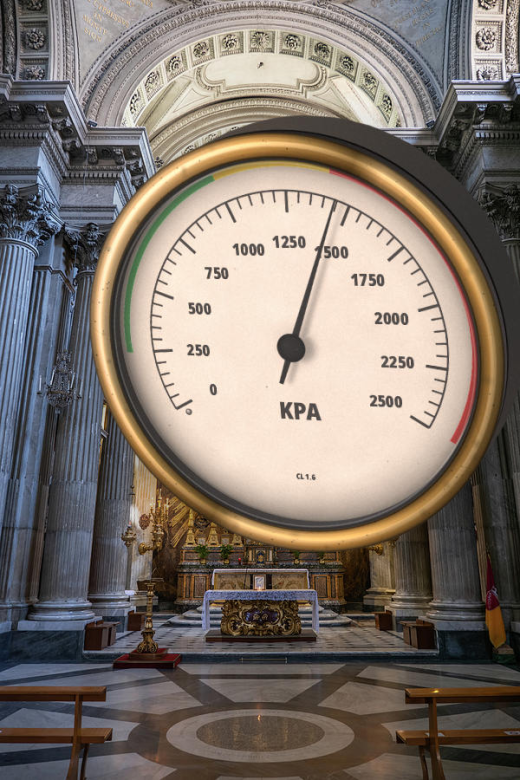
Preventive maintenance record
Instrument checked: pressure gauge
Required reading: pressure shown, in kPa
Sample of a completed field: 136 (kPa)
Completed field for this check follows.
1450 (kPa)
